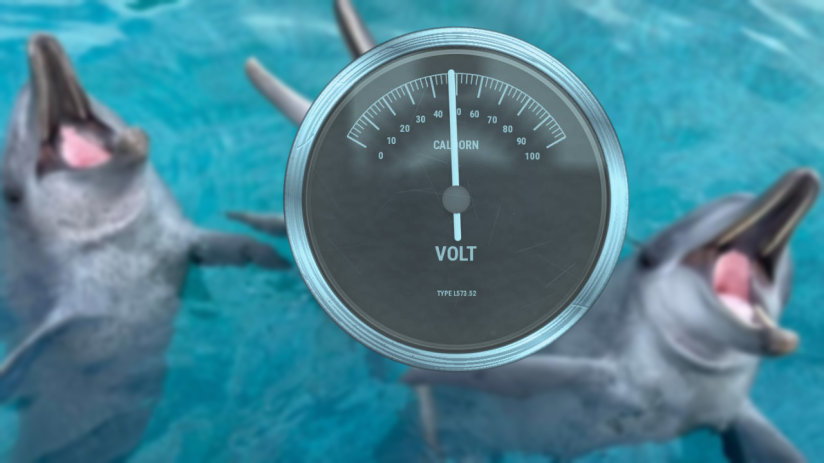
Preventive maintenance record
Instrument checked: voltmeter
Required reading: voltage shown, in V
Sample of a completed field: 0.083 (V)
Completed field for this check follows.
48 (V)
